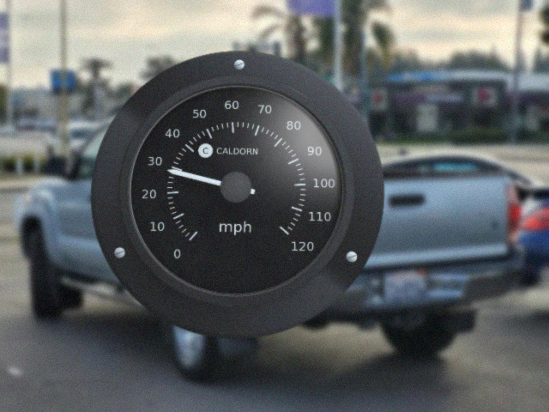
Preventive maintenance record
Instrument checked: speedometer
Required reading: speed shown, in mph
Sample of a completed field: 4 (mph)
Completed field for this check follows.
28 (mph)
